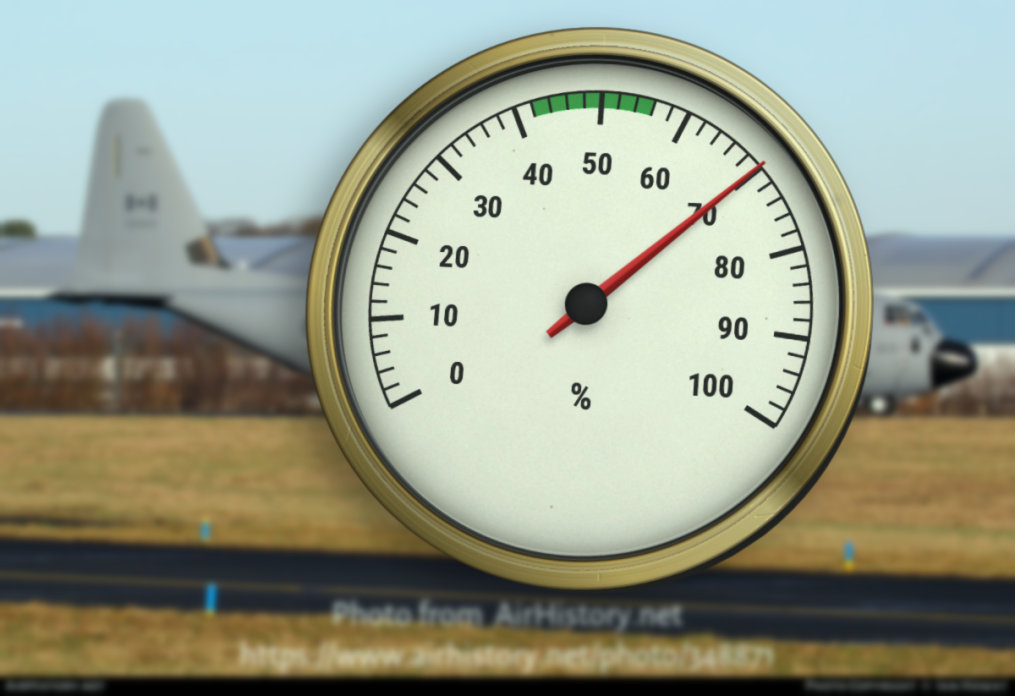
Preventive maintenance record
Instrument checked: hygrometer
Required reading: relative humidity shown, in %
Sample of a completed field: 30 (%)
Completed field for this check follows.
70 (%)
